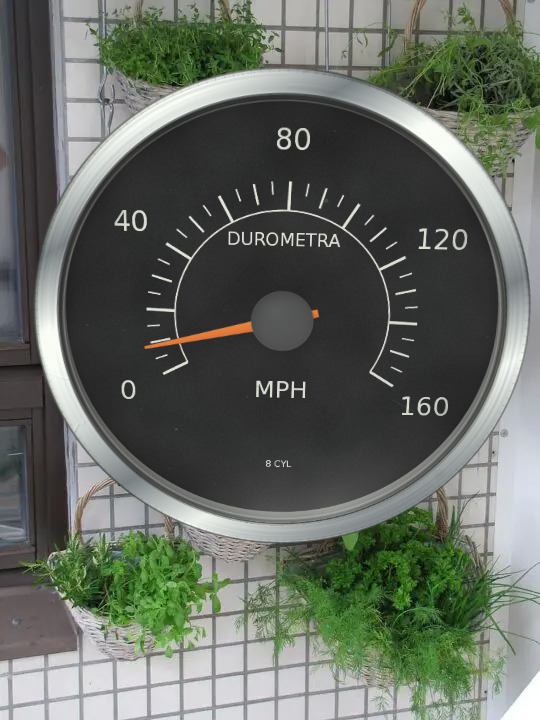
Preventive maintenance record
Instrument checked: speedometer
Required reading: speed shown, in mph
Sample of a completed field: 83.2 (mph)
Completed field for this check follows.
10 (mph)
